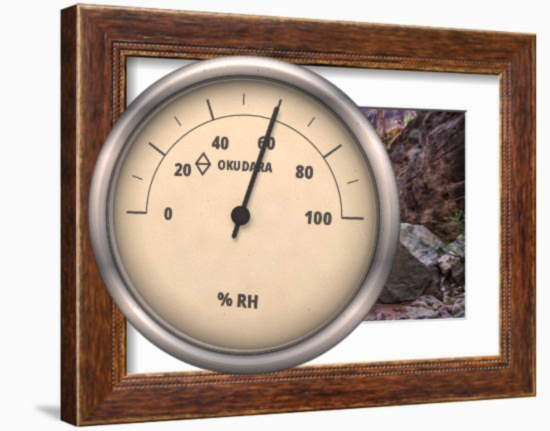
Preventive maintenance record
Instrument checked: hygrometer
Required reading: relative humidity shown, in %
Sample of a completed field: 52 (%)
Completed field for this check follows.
60 (%)
